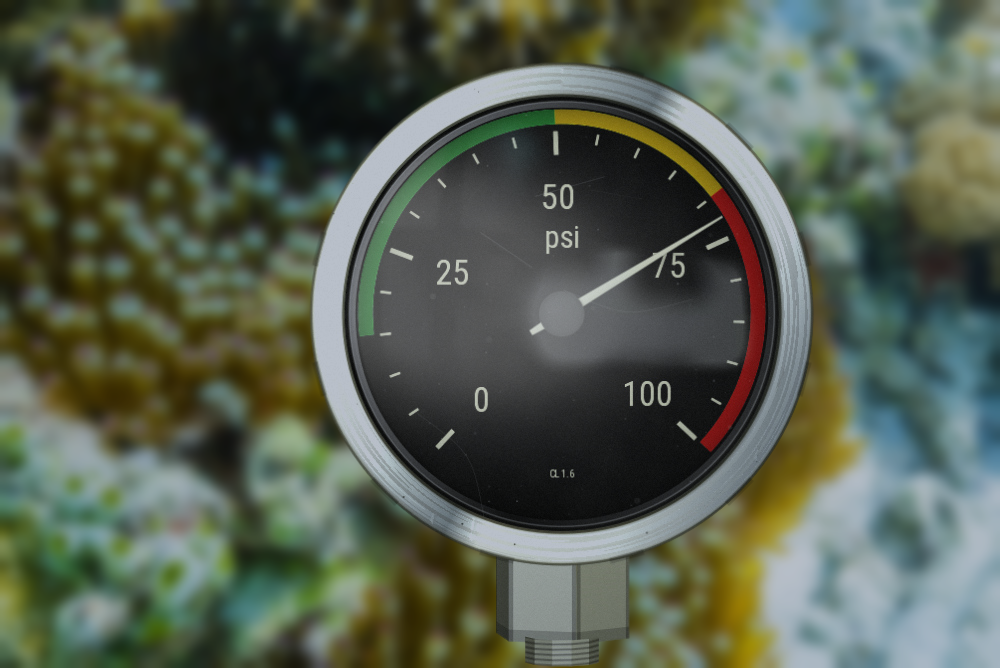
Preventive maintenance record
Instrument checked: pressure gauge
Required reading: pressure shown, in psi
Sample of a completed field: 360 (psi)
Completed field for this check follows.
72.5 (psi)
